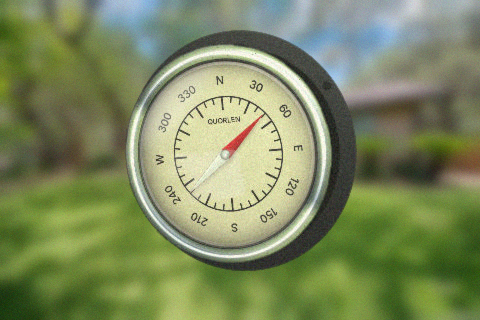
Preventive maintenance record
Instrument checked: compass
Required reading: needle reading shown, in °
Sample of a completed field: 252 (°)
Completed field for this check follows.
50 (°)
